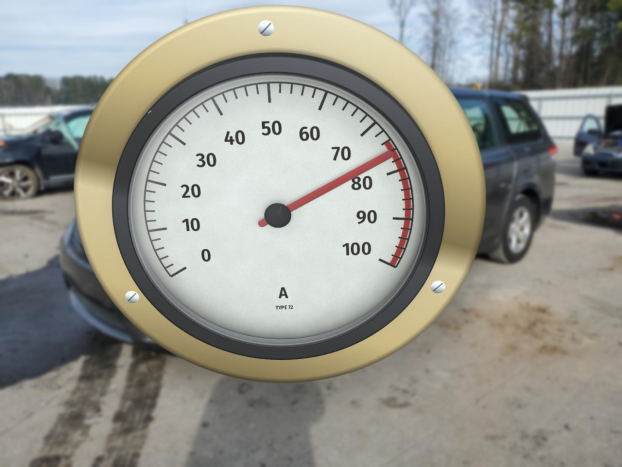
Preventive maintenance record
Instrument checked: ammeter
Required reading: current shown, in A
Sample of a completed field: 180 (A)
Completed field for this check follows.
76 (A)
